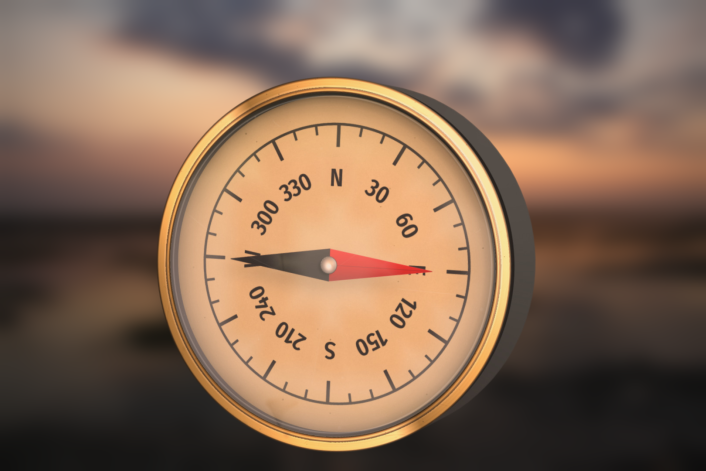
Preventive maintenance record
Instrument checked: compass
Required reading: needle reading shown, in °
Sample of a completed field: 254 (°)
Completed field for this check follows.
90 (°)
